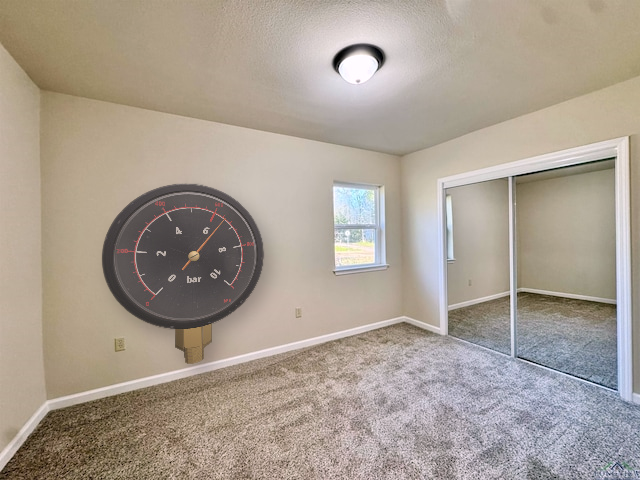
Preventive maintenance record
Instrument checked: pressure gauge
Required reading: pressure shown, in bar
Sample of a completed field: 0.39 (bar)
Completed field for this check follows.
6.5 (bar)
